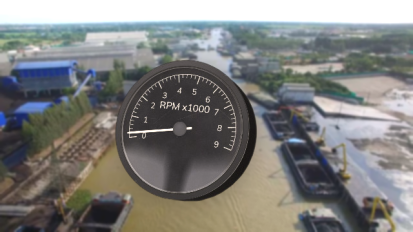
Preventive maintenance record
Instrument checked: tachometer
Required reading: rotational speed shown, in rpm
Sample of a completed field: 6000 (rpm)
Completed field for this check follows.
200 (rpm)
